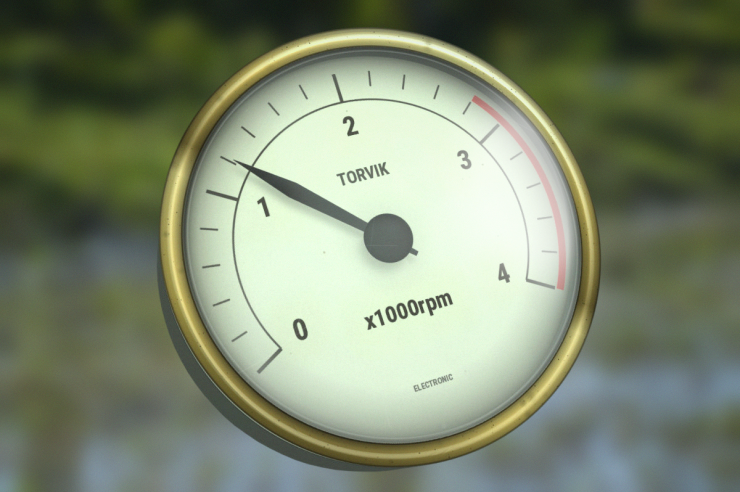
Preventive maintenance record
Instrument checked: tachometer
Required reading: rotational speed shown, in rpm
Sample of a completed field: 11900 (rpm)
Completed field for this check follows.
1200 (rpm)
